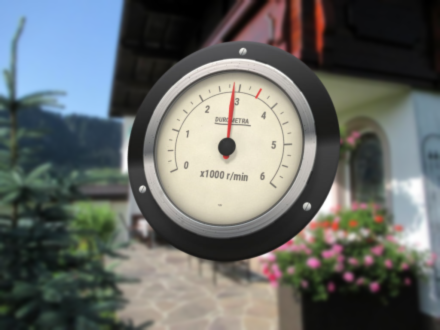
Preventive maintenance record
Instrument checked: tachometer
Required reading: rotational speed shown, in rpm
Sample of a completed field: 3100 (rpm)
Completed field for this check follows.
2875 (rpm)
